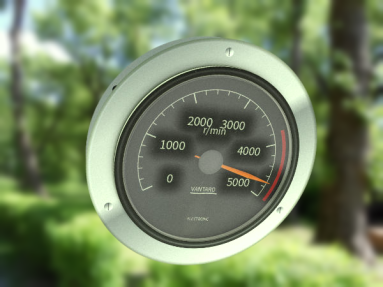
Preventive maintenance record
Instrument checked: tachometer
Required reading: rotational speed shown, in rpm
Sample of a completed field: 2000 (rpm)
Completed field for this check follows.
4700 (rpm)
